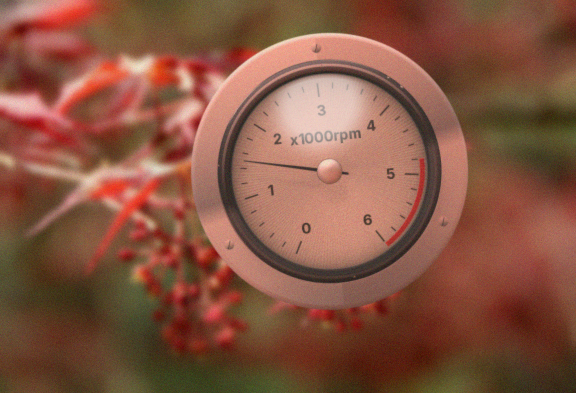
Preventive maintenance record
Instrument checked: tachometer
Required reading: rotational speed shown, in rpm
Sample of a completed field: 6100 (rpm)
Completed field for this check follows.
1500 (rpm)
